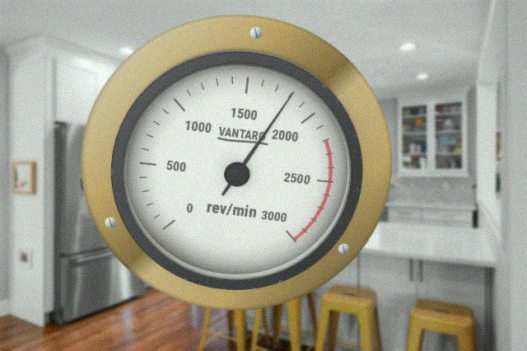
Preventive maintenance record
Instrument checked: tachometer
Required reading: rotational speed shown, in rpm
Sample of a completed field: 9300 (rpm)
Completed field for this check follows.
1800 (rpm)
